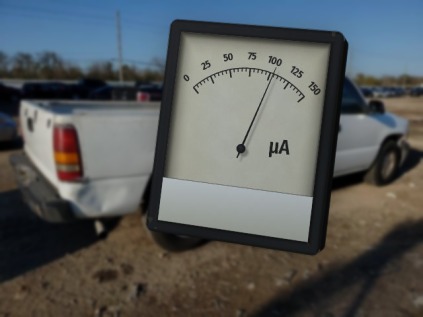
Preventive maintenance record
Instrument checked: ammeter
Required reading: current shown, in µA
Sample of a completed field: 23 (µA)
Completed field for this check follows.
105 (µA)
